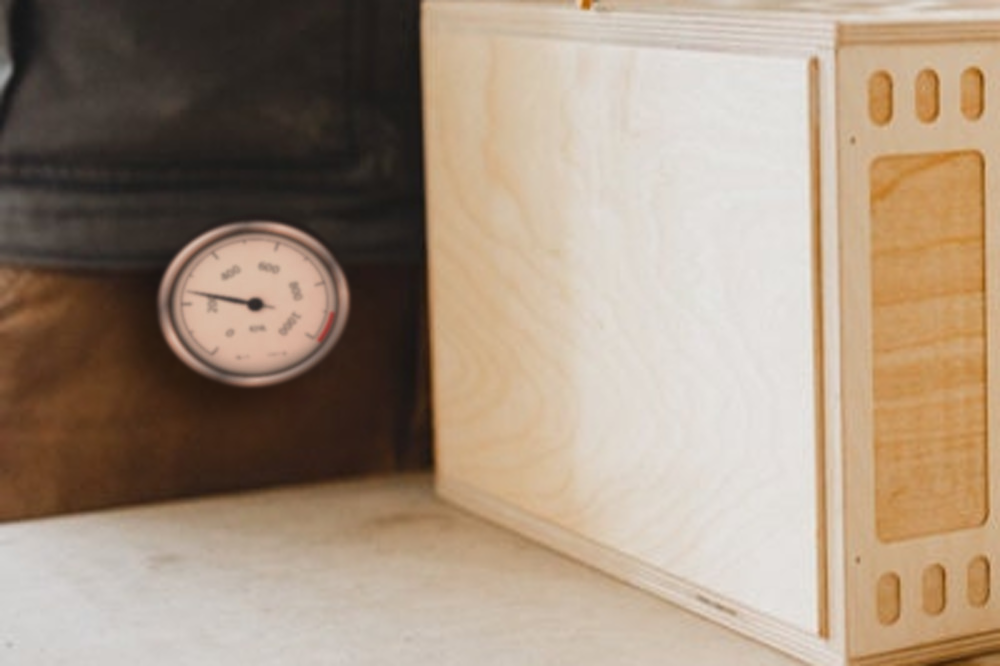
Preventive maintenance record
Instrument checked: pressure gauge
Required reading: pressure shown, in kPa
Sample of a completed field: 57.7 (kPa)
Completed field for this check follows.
250 (kPa)
